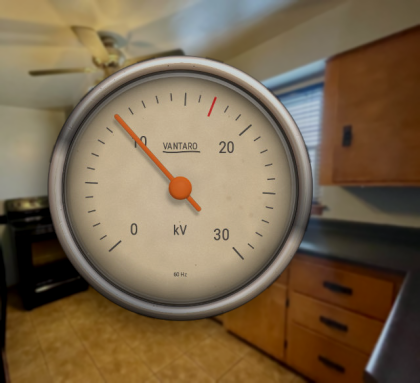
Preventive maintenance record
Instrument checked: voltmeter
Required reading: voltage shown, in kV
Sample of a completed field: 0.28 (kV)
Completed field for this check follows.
10 (kV)
